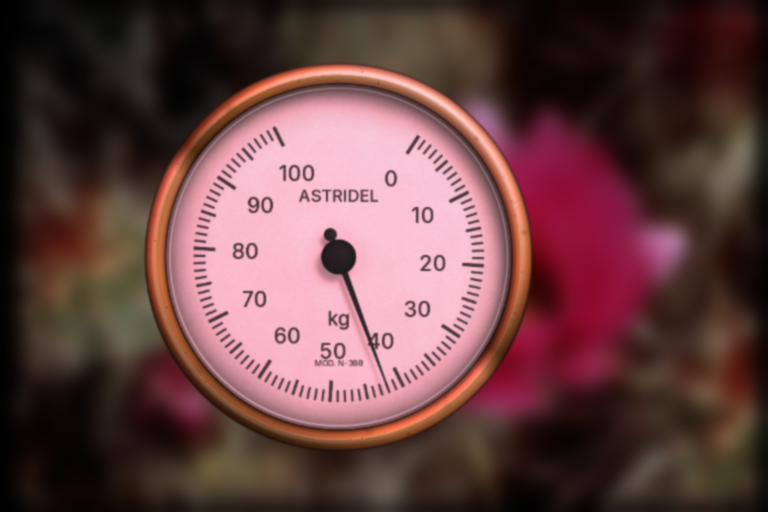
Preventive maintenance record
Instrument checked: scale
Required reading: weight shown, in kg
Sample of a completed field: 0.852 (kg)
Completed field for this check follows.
42 (kg)
